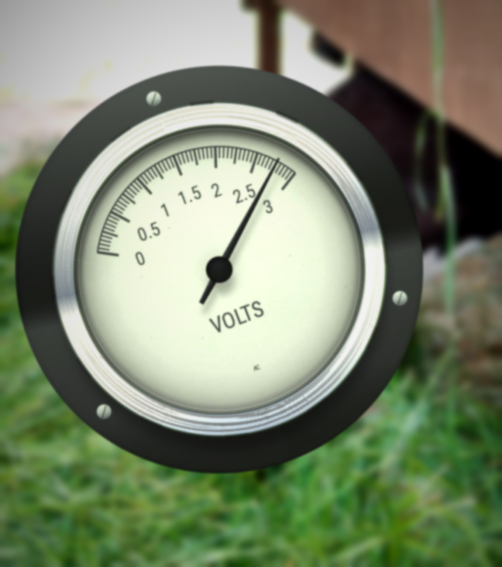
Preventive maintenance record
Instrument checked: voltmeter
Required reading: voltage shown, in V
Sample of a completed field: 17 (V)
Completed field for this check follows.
2.75 (V)
